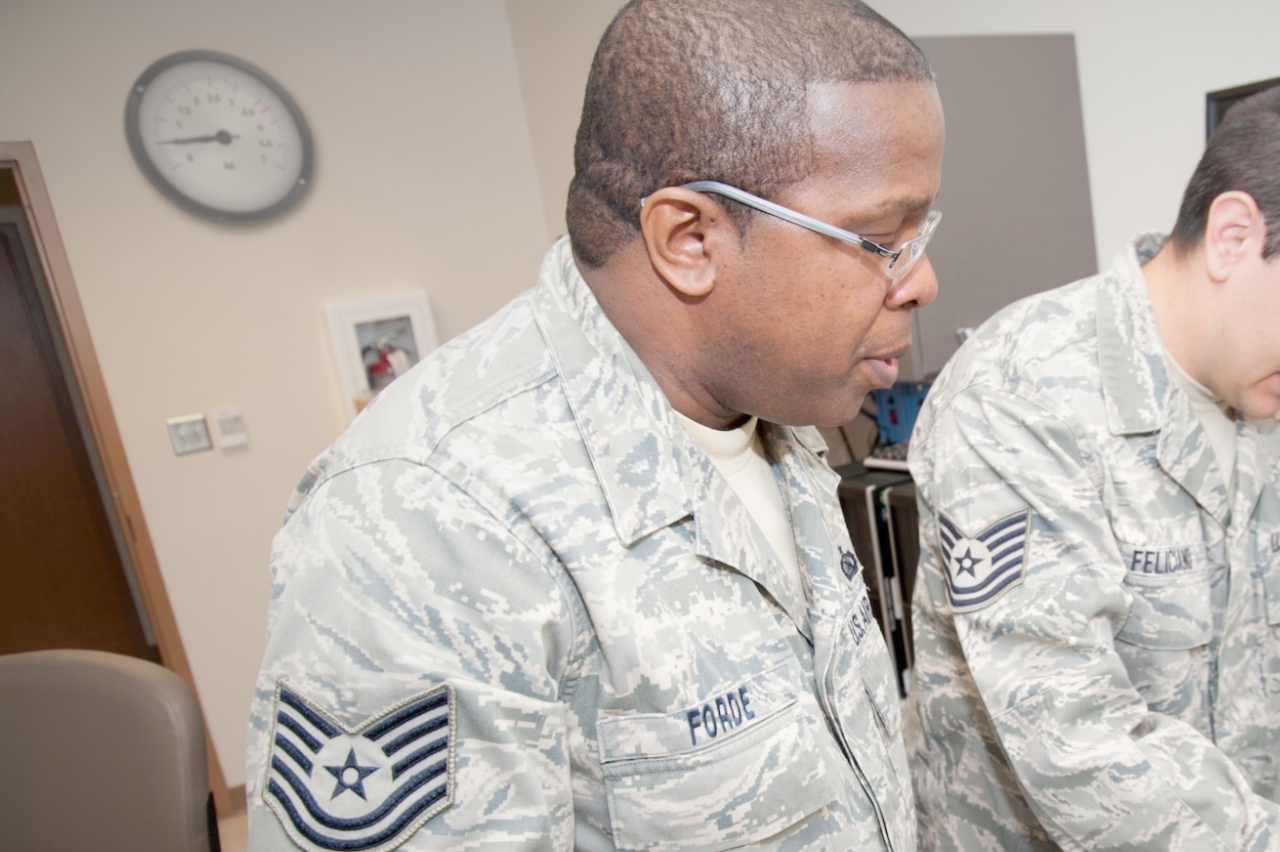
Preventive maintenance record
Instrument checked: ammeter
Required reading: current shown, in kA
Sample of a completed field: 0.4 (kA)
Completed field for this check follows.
0.5 (kA)
